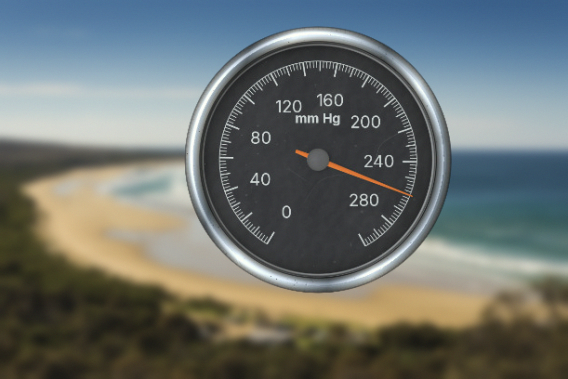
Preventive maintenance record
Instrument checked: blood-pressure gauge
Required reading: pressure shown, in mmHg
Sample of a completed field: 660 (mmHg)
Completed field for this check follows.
260 (mmHg)
